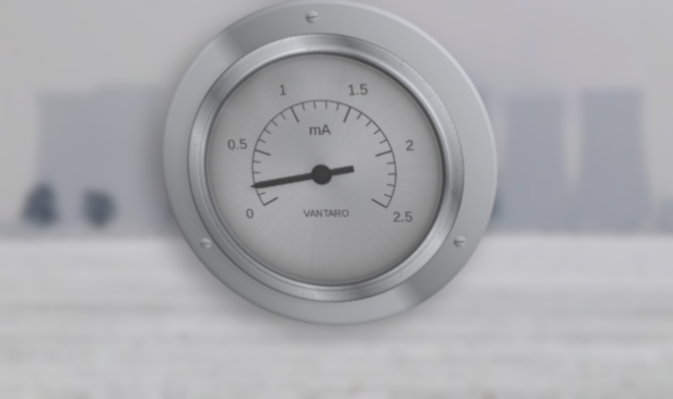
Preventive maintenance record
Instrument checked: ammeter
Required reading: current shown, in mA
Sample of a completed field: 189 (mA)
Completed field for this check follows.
0.2 (mA)
